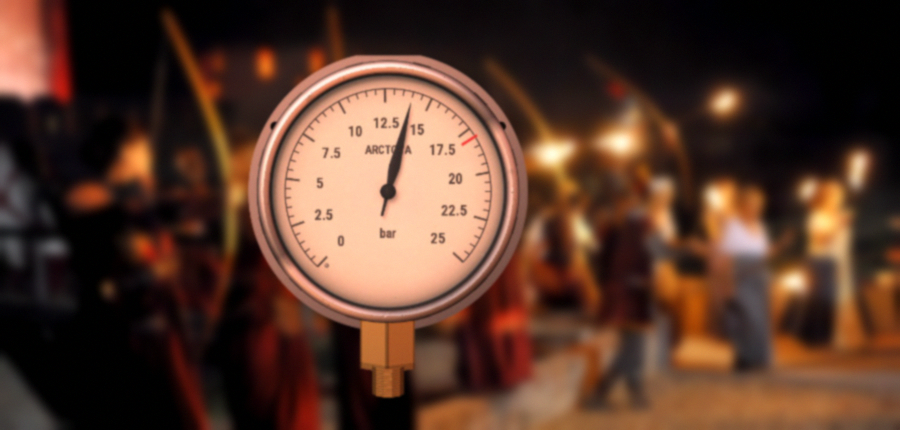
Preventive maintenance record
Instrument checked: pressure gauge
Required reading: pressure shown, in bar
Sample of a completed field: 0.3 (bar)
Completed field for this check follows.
14 (bar)
